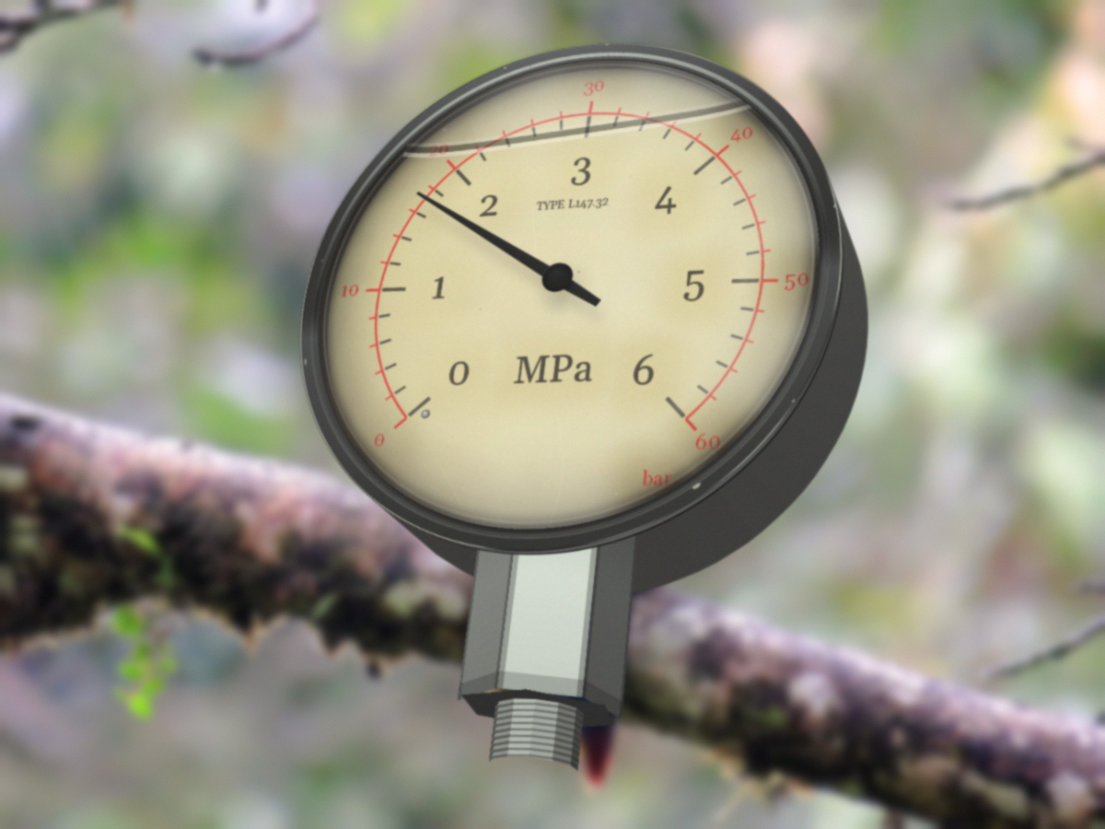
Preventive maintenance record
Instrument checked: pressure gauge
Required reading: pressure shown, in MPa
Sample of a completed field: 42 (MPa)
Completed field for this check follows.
1.7 (MPa)
